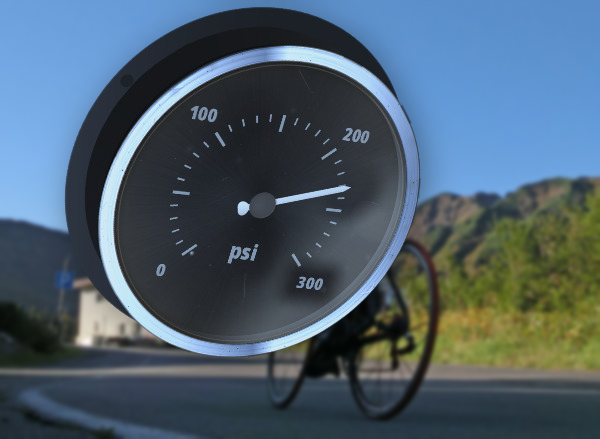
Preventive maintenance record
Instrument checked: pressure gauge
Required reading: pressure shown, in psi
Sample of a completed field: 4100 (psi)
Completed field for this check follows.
230 (psi)
